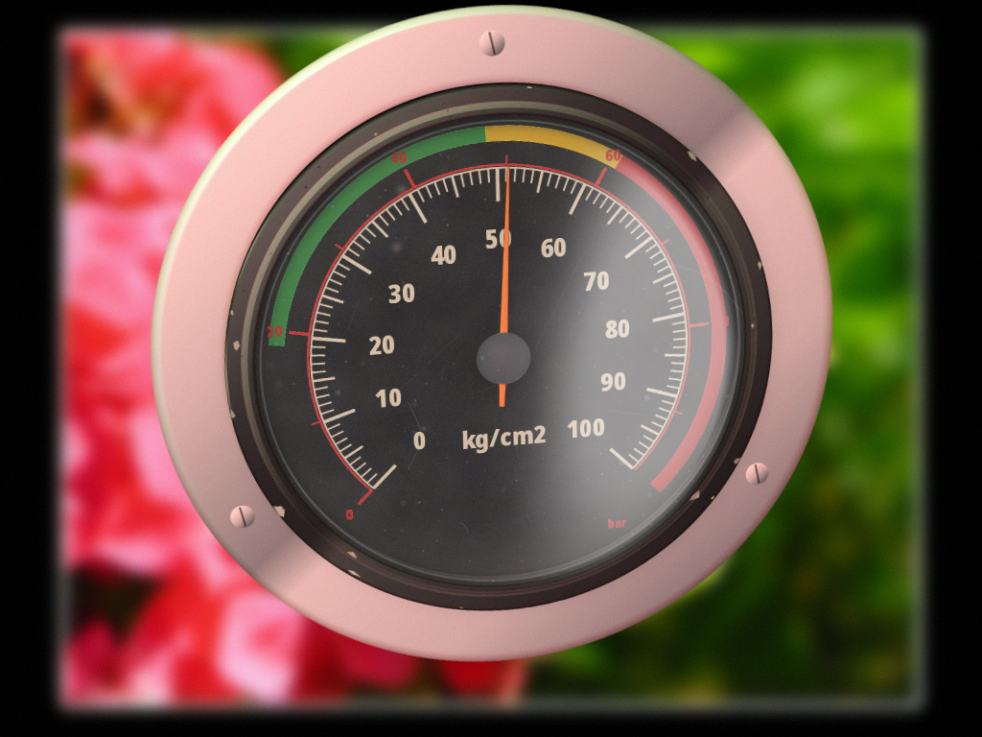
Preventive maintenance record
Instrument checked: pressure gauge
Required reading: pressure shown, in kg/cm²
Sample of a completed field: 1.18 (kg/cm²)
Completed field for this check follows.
51 (kg/cm²)
